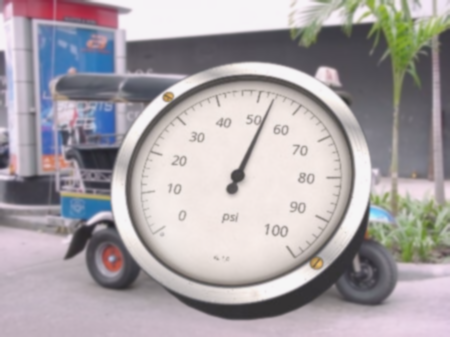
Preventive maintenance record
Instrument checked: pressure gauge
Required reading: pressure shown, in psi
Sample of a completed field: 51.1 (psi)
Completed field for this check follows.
54 (psi)
